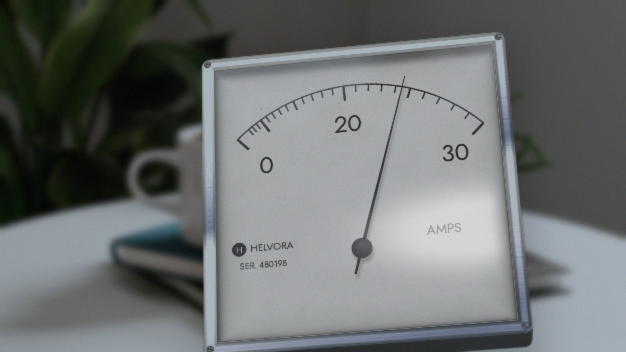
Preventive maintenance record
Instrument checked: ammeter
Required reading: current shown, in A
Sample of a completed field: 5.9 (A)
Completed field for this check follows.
24.5 (A)
